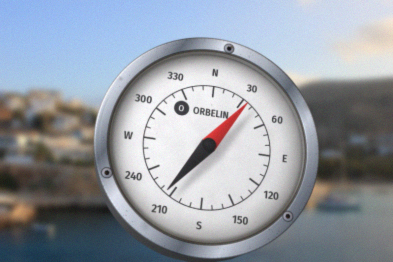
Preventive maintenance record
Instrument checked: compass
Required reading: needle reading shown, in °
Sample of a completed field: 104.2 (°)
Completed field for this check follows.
35 (°)
